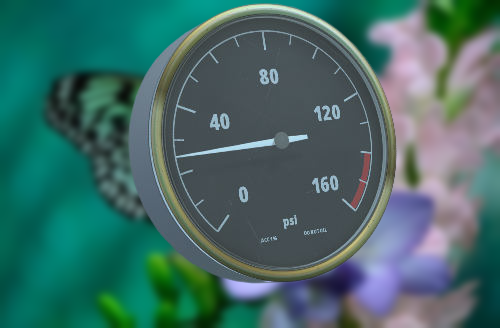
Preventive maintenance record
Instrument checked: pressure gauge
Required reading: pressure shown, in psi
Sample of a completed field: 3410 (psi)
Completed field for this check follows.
25 (psi)
